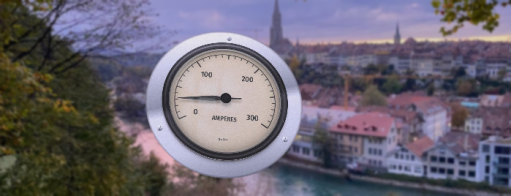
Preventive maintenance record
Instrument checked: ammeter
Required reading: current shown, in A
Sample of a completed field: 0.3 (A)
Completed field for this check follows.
30 (A)
